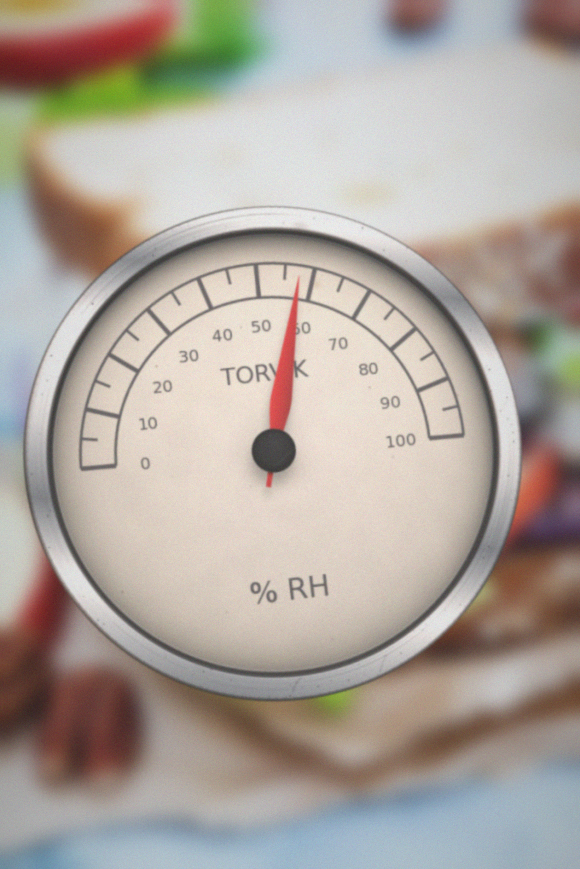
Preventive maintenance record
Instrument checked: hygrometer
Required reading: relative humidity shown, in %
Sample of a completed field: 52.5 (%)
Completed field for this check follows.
57.5 (%)
